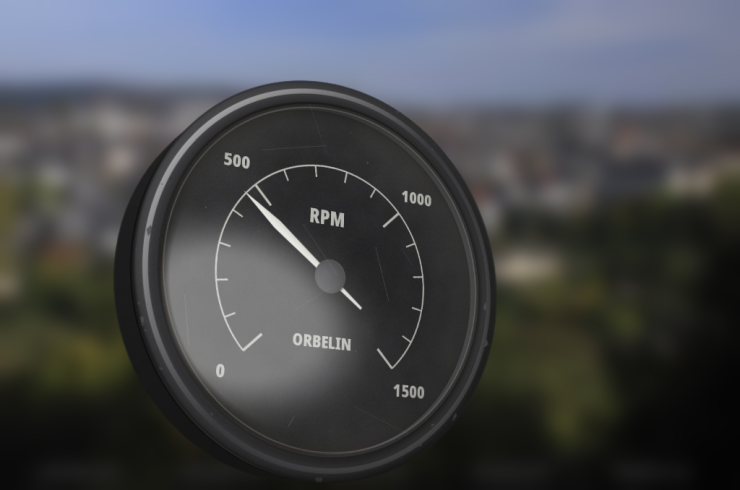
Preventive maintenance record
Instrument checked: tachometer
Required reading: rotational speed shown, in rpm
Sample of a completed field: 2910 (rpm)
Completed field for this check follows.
450 (rpm)
